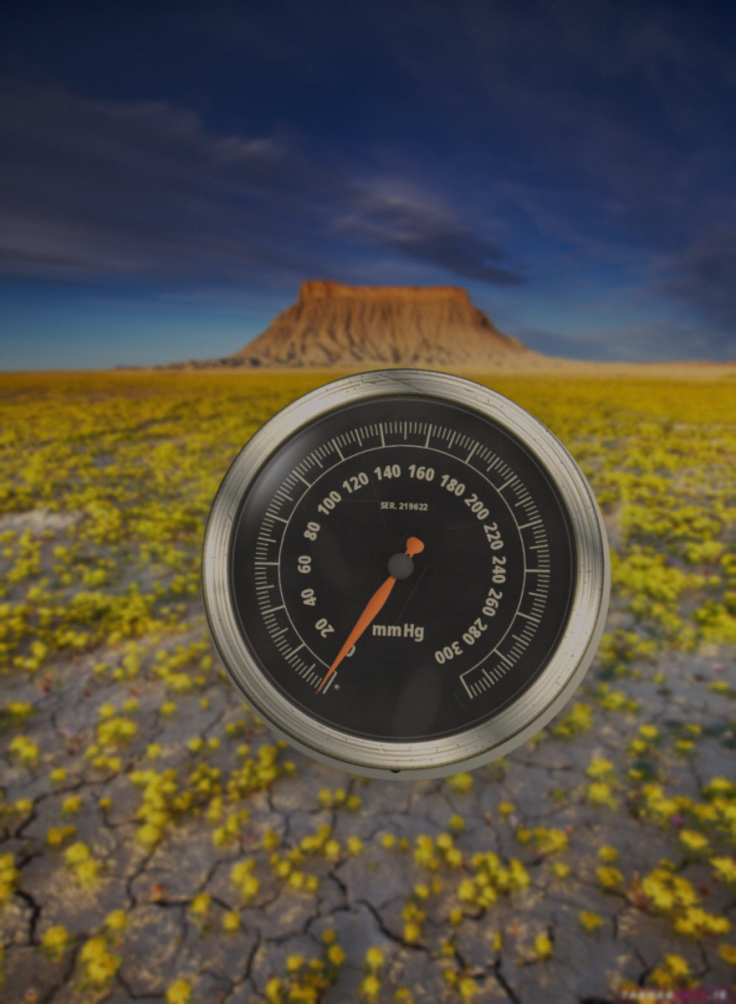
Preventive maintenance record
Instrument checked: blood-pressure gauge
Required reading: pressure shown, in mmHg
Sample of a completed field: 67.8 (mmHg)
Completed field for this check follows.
2 (mmHg)
